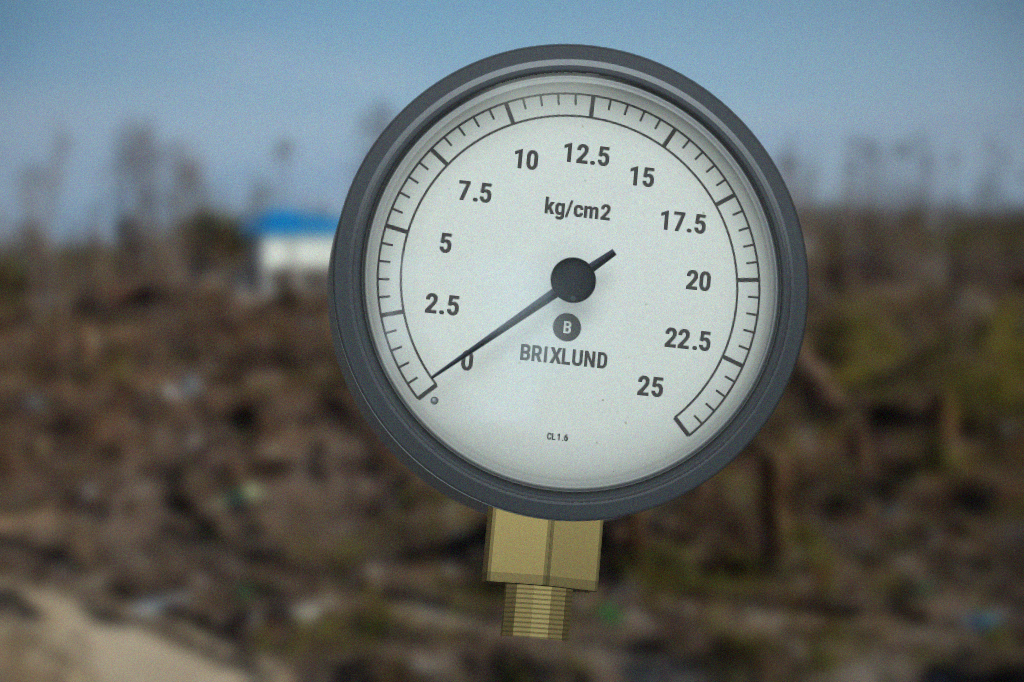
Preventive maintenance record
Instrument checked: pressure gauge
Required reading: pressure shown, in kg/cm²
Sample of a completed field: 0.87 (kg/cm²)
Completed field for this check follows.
0.25 (kg/cm²)
